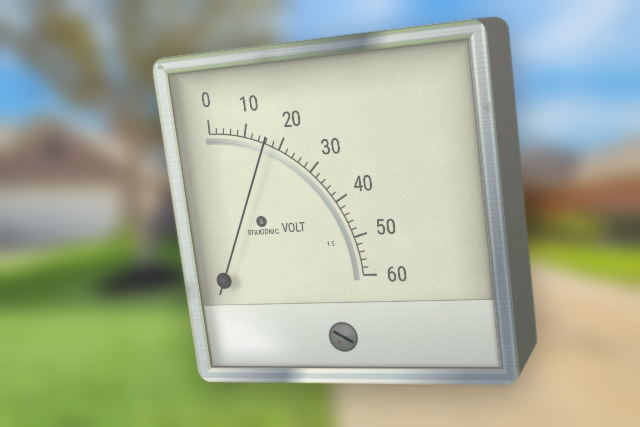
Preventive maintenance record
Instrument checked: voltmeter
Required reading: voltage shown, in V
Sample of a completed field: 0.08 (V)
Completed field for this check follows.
16 (V)
